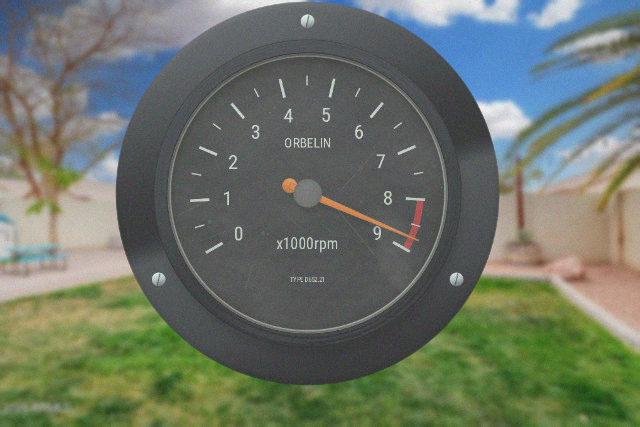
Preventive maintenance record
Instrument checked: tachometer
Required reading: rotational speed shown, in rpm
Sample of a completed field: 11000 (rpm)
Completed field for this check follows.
8750 (rpm)
